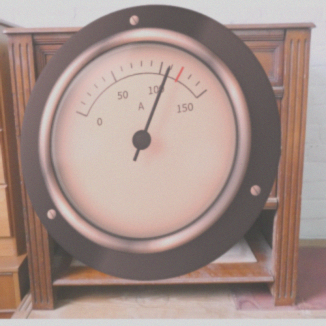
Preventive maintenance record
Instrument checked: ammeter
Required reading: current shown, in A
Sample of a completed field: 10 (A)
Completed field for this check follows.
110 (A)
